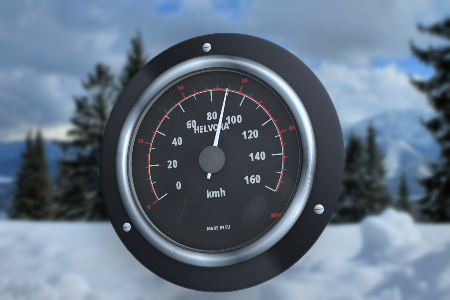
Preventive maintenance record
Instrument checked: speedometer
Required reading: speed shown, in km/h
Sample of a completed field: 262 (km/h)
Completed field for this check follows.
90 (km/h)
